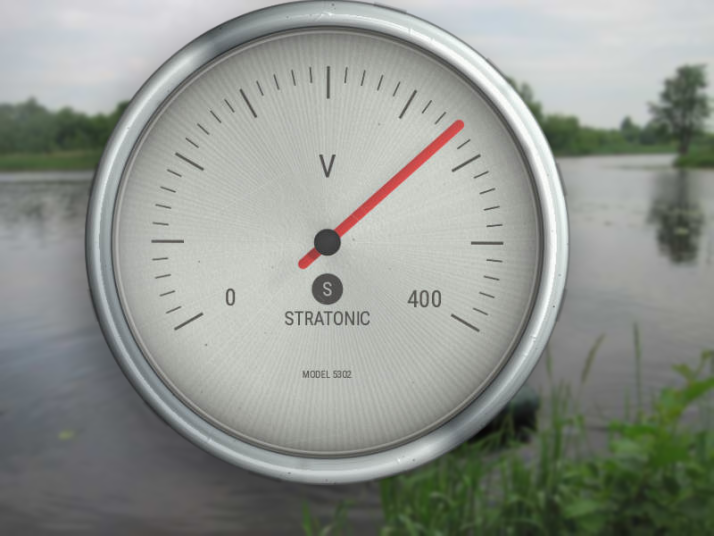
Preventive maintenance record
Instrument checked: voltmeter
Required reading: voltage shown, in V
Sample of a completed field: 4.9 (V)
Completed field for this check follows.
280 (V)
